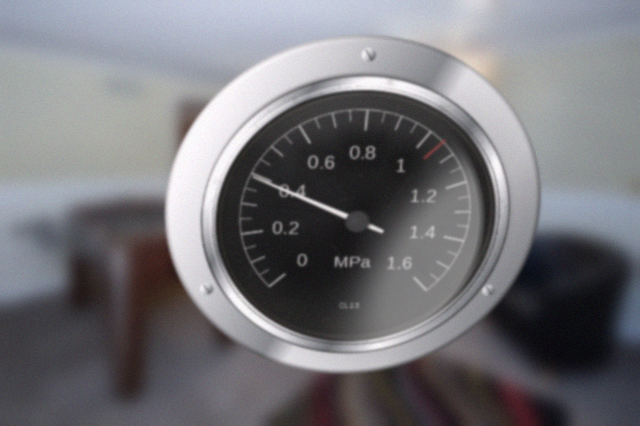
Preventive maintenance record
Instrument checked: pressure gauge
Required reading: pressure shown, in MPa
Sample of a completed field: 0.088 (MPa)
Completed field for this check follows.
0.4 (MPa)
